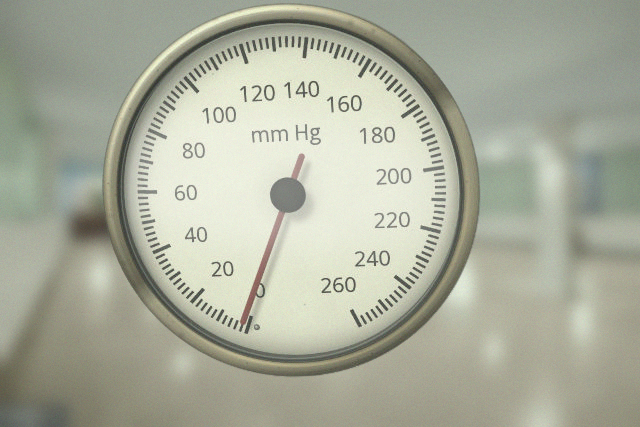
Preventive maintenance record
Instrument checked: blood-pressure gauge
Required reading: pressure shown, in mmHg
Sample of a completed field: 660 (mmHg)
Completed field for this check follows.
2 (mmHg)
